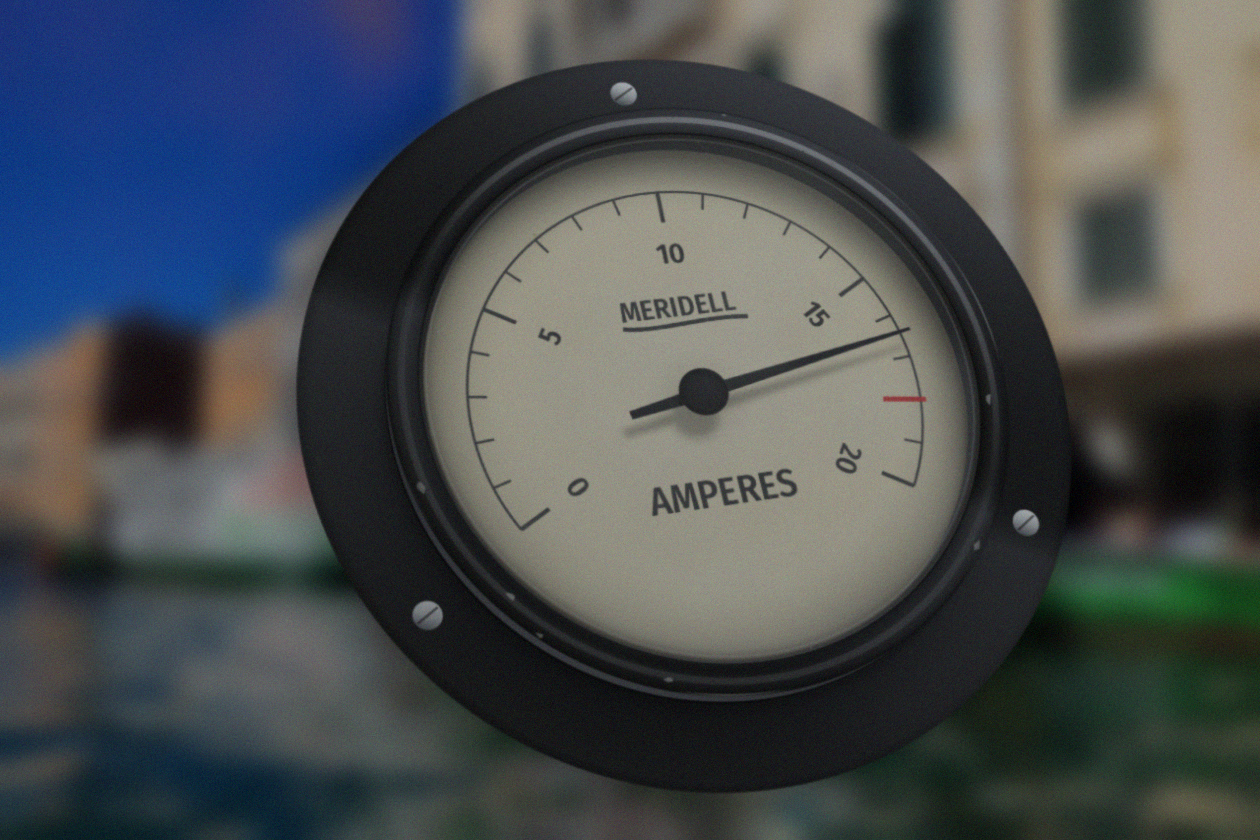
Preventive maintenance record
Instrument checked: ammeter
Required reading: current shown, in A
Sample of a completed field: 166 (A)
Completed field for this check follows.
16.5 (A)
